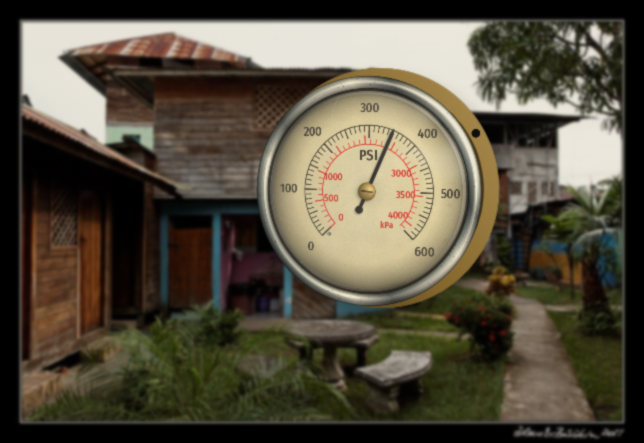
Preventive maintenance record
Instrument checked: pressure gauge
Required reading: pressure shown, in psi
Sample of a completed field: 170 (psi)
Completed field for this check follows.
350 (psi)
